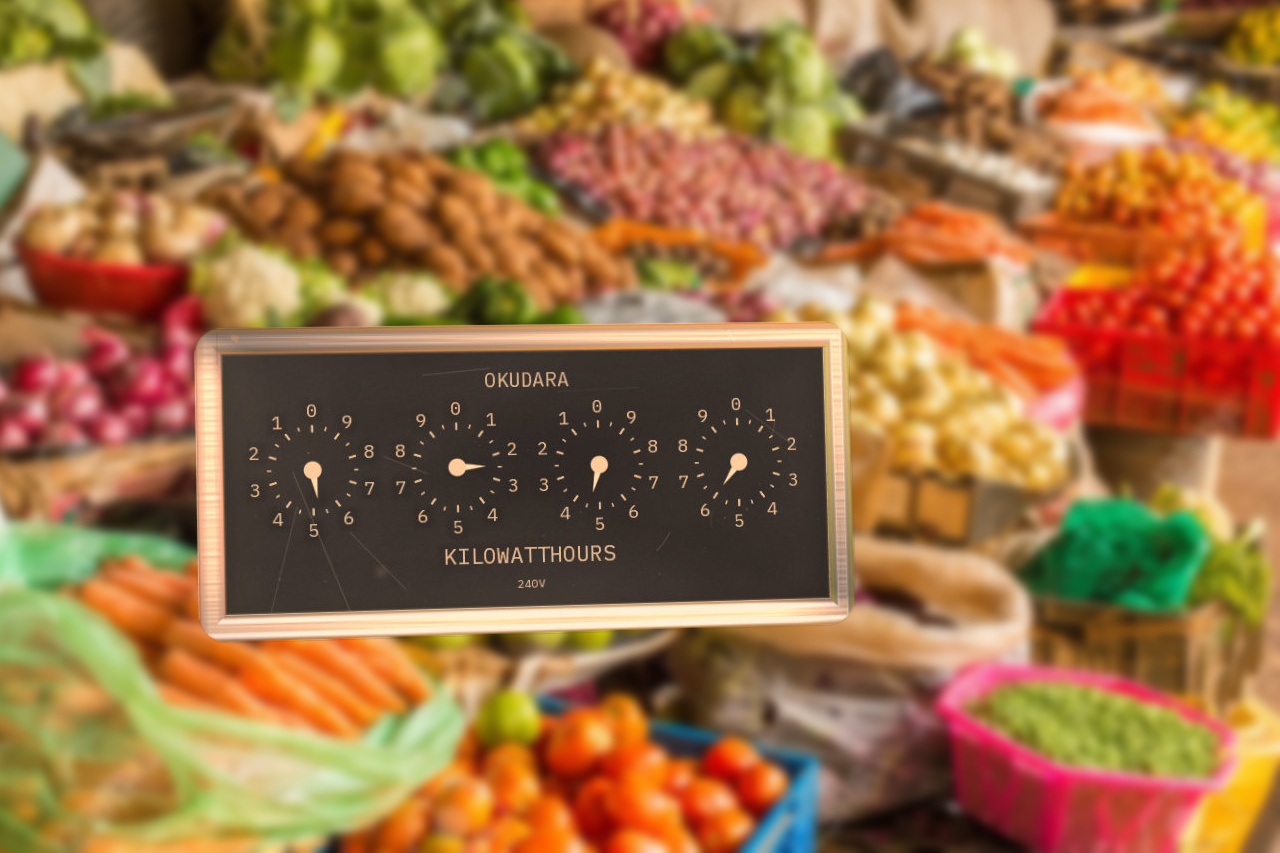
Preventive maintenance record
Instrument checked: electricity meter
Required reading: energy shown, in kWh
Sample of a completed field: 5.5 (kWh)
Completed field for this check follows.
5246 (kWh)
